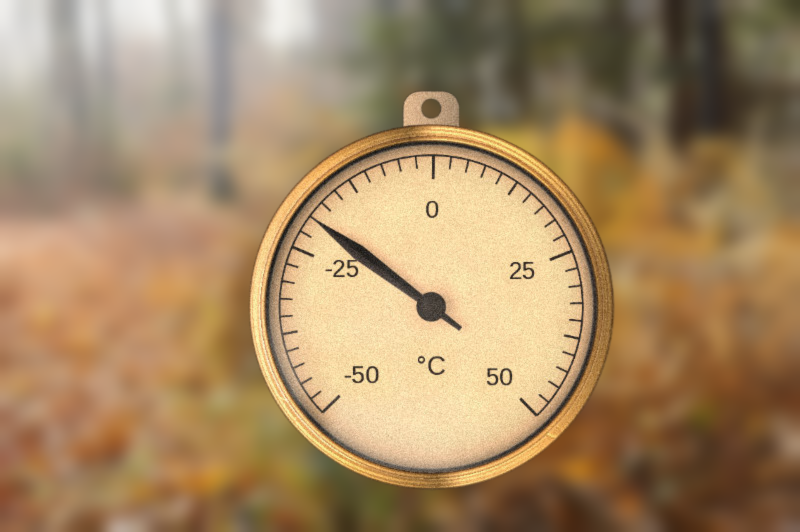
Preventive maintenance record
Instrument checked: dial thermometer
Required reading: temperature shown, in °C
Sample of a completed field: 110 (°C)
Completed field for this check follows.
-20 (°C)
